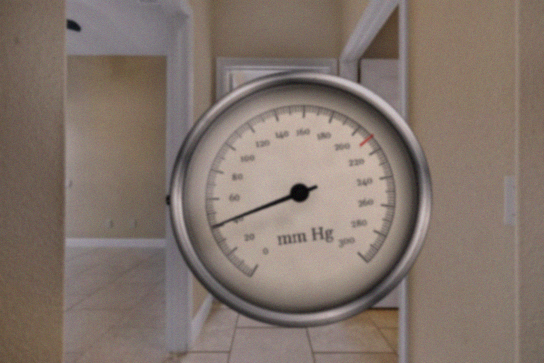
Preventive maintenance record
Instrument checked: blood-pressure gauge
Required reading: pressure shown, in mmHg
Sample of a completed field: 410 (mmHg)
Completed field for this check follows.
40 (mmHg)
